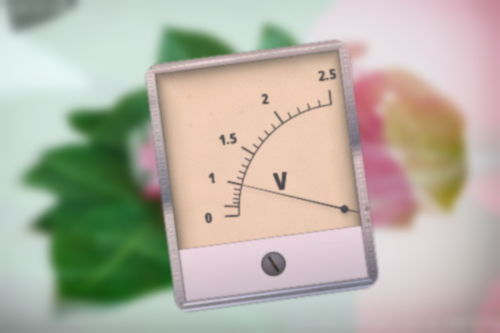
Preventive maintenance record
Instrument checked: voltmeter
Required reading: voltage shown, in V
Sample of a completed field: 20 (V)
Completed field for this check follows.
1 (V)
